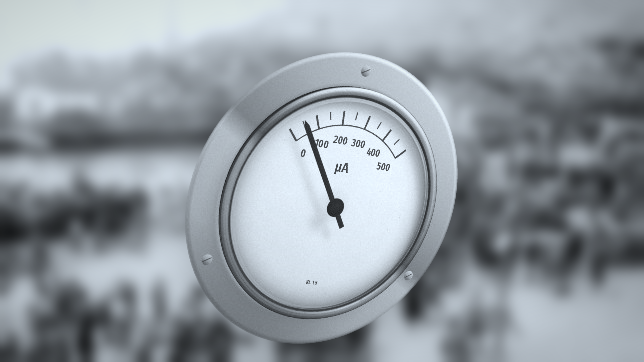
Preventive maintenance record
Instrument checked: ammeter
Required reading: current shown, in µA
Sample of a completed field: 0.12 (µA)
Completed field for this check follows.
50 (µA)
